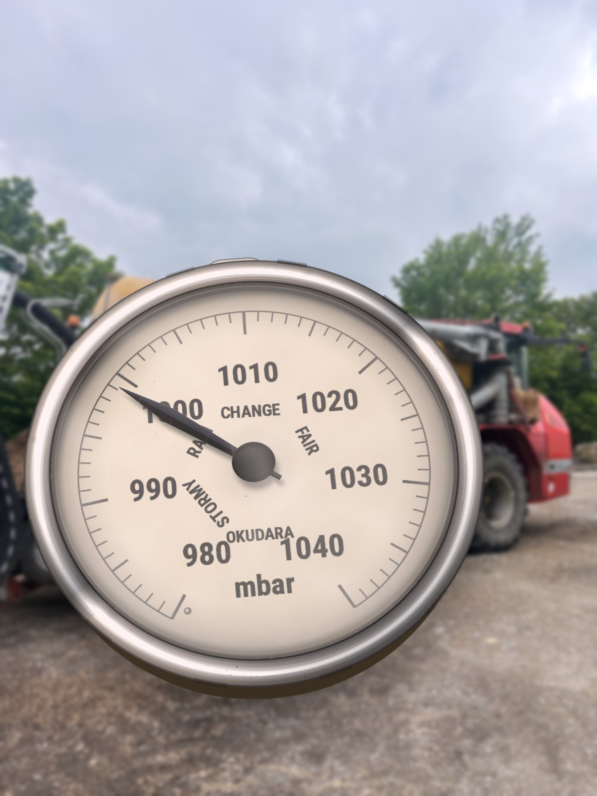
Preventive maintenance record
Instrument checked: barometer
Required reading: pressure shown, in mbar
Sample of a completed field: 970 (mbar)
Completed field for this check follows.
999 (mbar)
